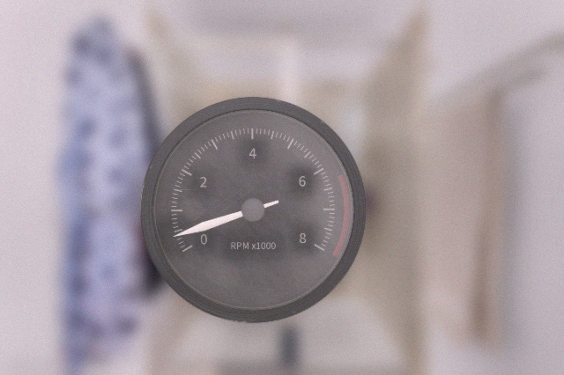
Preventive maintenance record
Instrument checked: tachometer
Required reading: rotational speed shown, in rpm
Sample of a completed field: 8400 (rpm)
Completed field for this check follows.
400 (rpm)
